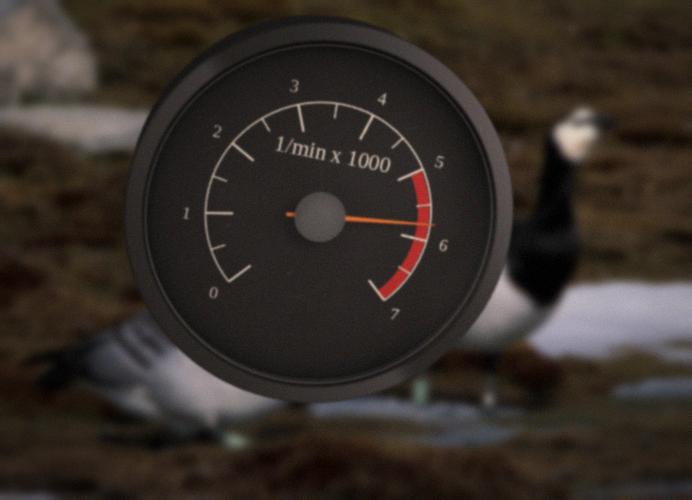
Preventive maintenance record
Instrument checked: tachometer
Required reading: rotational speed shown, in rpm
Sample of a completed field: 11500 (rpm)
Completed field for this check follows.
5750 (rpm)
